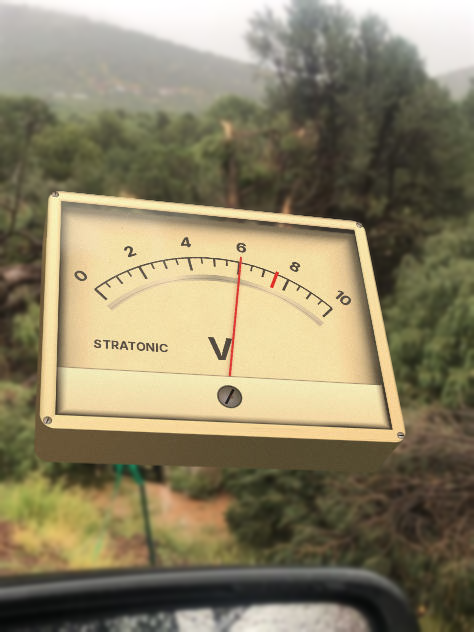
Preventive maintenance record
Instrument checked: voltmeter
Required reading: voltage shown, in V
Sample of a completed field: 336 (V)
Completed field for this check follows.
6 (V)
